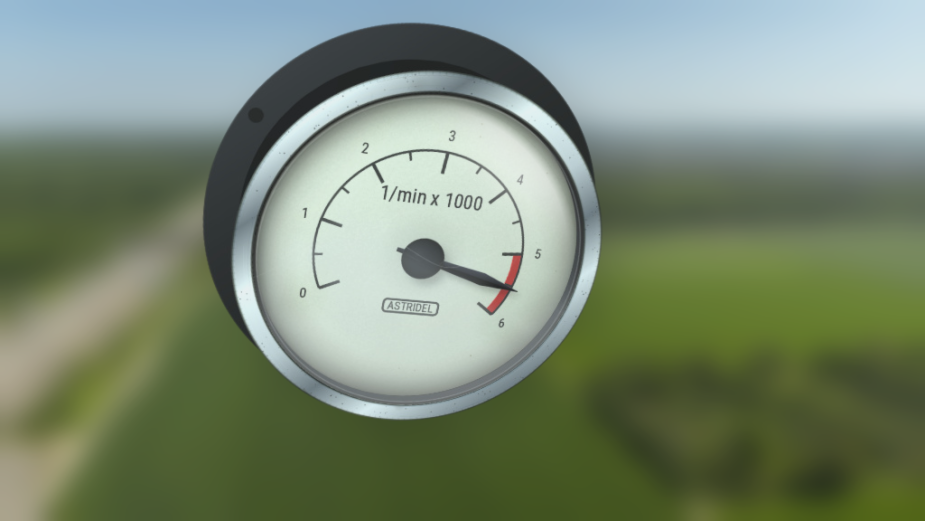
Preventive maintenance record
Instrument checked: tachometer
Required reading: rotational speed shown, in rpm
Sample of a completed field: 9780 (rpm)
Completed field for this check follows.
5500 (rpm)
